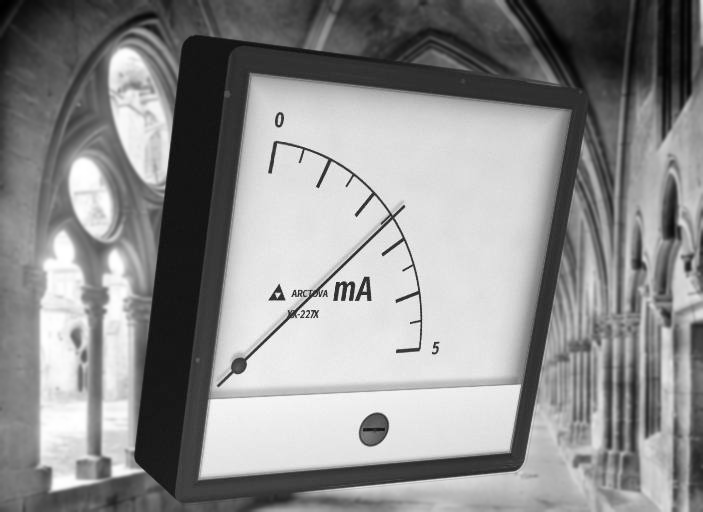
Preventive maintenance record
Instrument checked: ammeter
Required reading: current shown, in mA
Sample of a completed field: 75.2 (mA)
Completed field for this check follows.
2.5 (mA)
